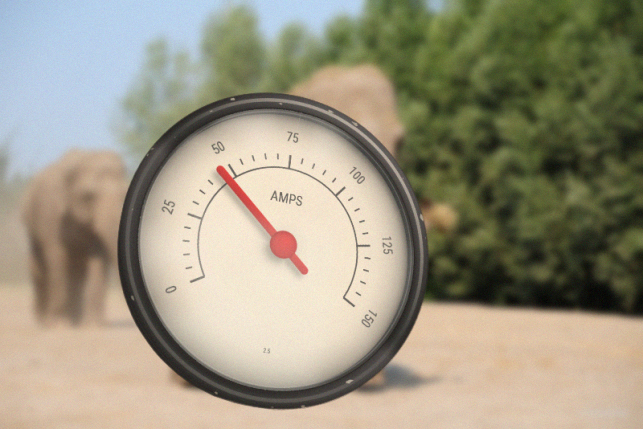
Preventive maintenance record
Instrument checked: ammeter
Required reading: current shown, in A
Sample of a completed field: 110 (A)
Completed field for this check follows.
45 (A)
